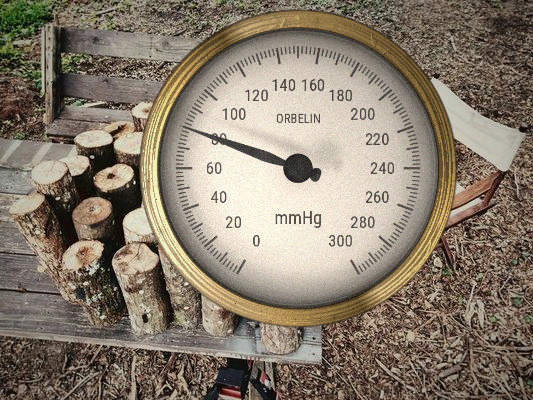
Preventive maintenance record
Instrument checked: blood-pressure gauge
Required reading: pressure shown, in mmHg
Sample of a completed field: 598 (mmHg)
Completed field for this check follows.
80 (mmHg)
